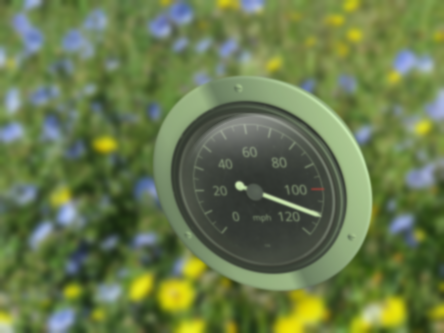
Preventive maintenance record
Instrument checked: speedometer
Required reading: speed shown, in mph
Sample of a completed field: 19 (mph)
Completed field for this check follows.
110 (mph)
